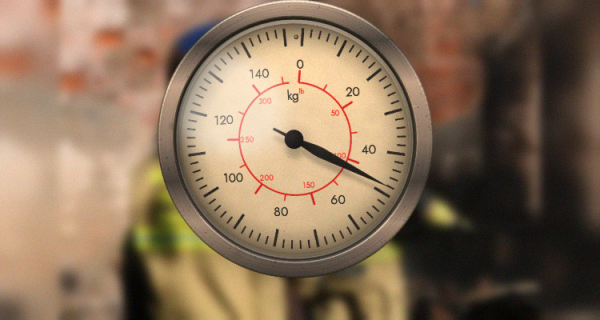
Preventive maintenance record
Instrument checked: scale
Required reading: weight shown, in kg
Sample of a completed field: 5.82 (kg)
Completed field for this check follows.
48 (kg)
